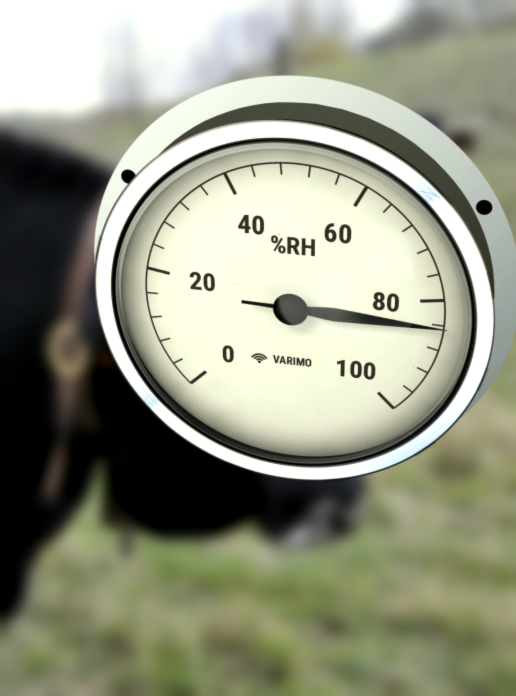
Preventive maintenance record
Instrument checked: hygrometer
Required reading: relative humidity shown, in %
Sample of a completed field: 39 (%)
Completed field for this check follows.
84 (%)
